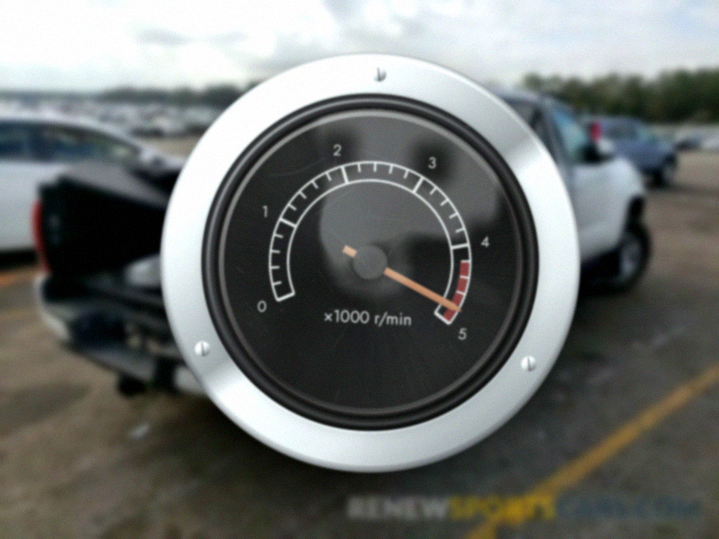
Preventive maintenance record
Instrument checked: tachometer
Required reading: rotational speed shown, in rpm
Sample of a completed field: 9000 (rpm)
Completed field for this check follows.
4800 (rpm)
